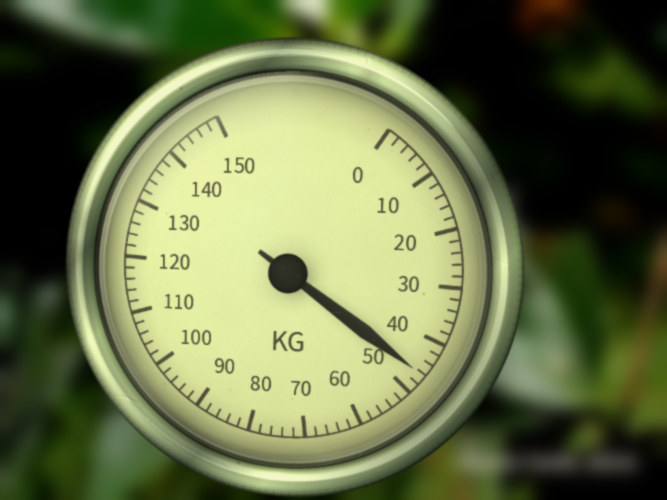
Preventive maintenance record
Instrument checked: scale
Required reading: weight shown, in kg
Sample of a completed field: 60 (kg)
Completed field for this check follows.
46 (kg)
